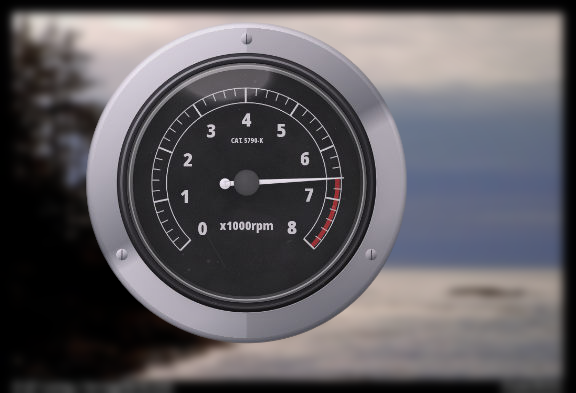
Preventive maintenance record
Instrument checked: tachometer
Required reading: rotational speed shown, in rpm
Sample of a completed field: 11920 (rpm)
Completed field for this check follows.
6600 (rpm)
